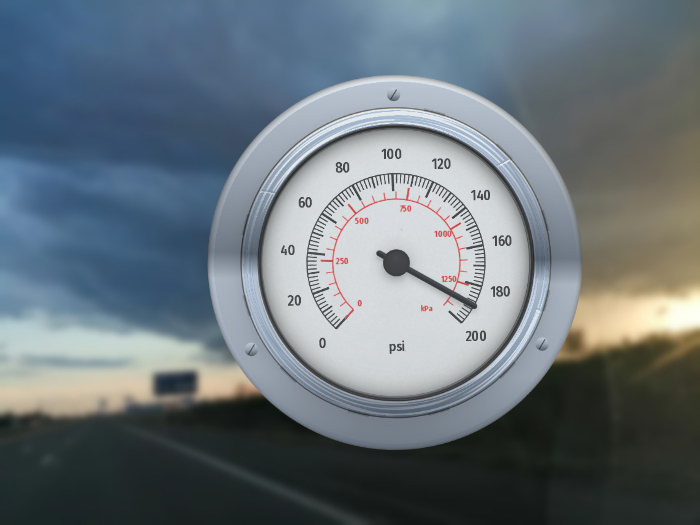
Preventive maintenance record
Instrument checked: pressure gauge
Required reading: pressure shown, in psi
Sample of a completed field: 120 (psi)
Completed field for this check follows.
190 (psi)
